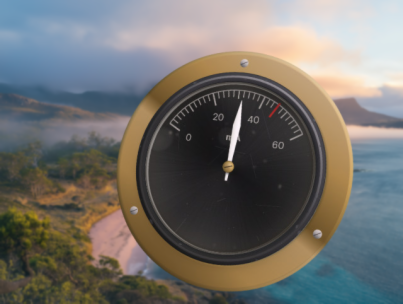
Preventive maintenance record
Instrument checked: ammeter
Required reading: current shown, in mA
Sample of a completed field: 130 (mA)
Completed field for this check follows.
32 (mA)
